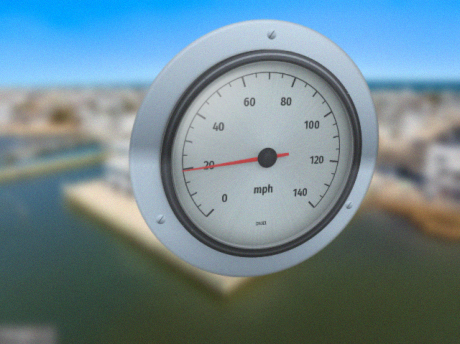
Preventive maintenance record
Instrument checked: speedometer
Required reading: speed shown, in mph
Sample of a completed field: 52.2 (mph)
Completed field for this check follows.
20 (mph)
